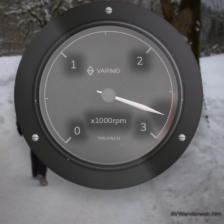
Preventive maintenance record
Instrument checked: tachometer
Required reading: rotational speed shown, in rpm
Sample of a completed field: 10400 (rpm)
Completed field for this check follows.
2750 (rpm)
